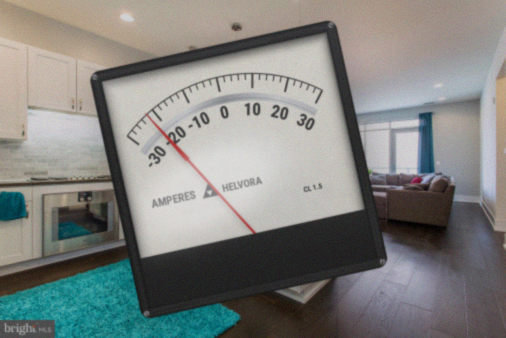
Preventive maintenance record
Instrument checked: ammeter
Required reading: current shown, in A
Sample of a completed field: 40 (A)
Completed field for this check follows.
-22 (A)
